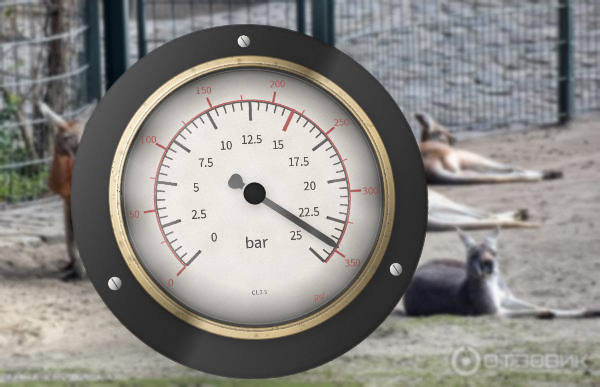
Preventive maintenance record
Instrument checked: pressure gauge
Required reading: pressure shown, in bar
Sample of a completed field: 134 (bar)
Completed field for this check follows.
24 (bar)
